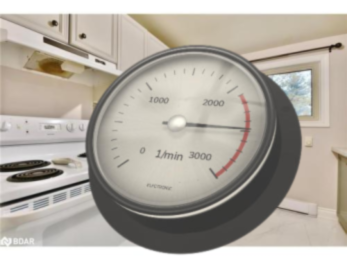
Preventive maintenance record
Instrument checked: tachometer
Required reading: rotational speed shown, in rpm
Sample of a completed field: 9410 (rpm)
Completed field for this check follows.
2500 (rpm)
